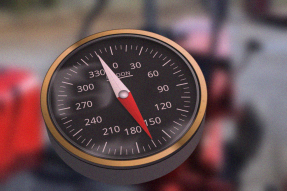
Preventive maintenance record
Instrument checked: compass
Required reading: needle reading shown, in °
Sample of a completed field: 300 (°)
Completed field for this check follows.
165 (°)
